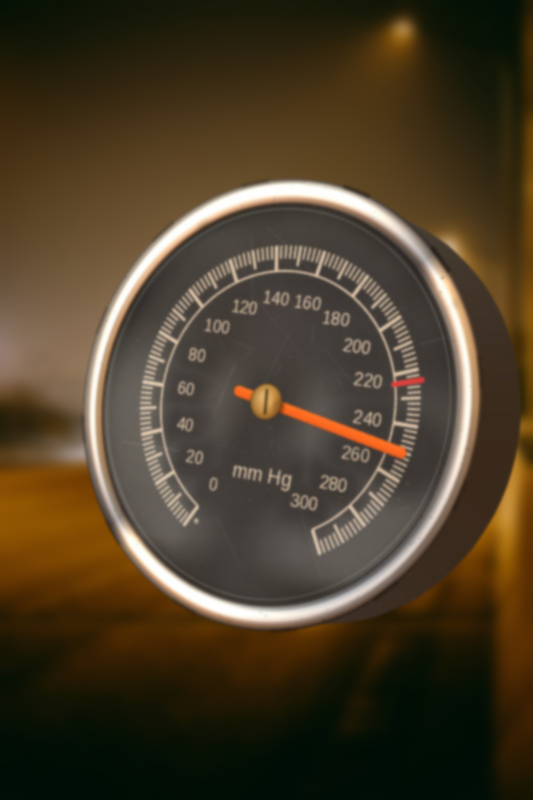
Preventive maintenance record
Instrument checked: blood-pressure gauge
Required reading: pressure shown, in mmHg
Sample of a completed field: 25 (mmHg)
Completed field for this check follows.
250 (mmHg)
